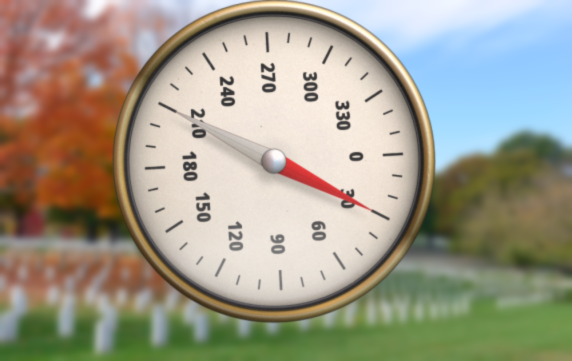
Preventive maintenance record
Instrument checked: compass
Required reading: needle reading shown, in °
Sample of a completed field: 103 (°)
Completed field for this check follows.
30 (°)
